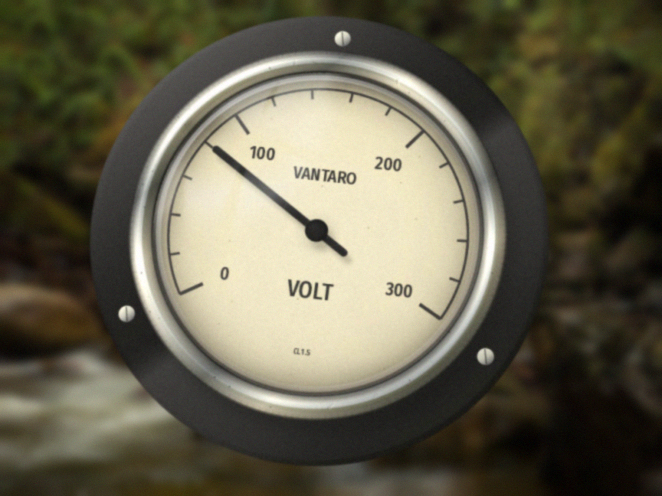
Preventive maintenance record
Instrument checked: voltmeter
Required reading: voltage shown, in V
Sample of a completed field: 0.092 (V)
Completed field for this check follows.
80 (V)
